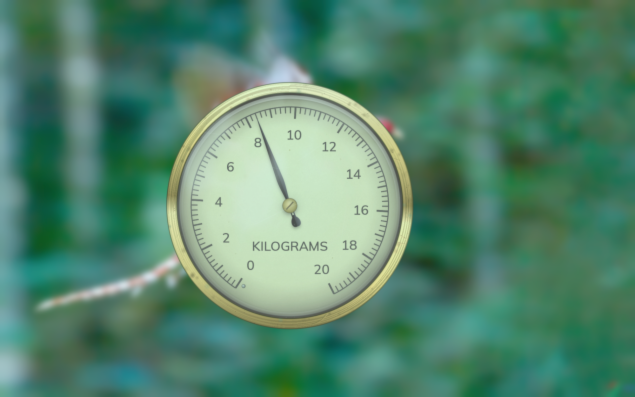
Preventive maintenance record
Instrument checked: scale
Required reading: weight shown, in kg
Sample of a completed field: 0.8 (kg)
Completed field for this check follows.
8.4 (kg)
